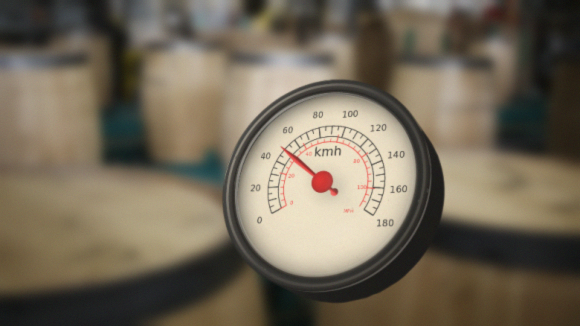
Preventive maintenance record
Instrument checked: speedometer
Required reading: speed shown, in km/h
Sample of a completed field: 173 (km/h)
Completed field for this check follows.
50 (km/h)
